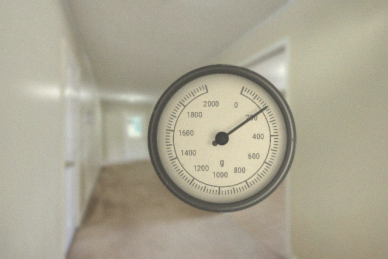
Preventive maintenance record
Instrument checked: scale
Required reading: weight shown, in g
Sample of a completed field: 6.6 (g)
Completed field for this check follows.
200 (g)
